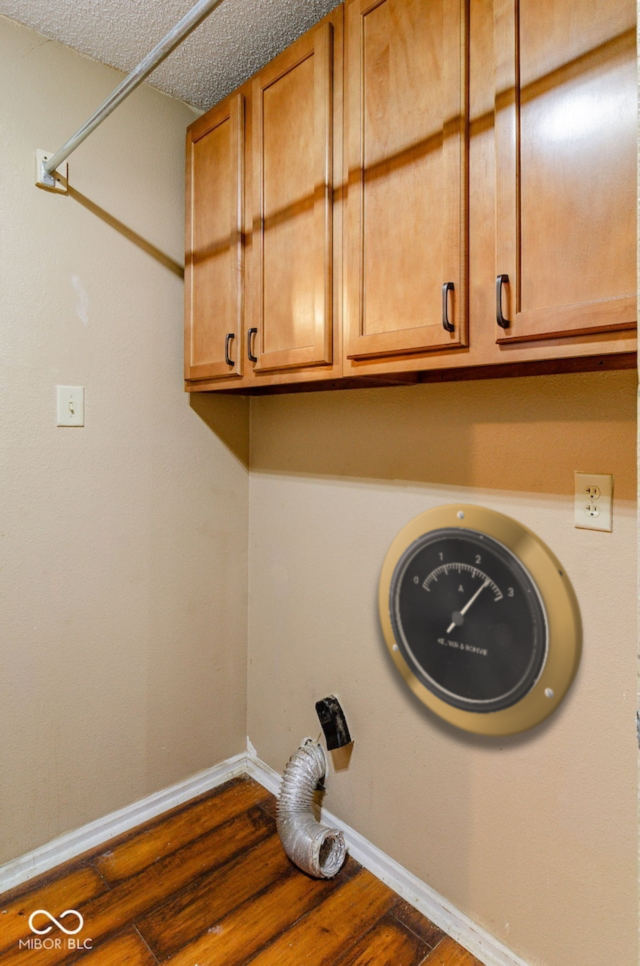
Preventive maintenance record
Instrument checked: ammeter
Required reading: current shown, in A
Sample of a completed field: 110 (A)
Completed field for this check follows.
2.5 (A)
